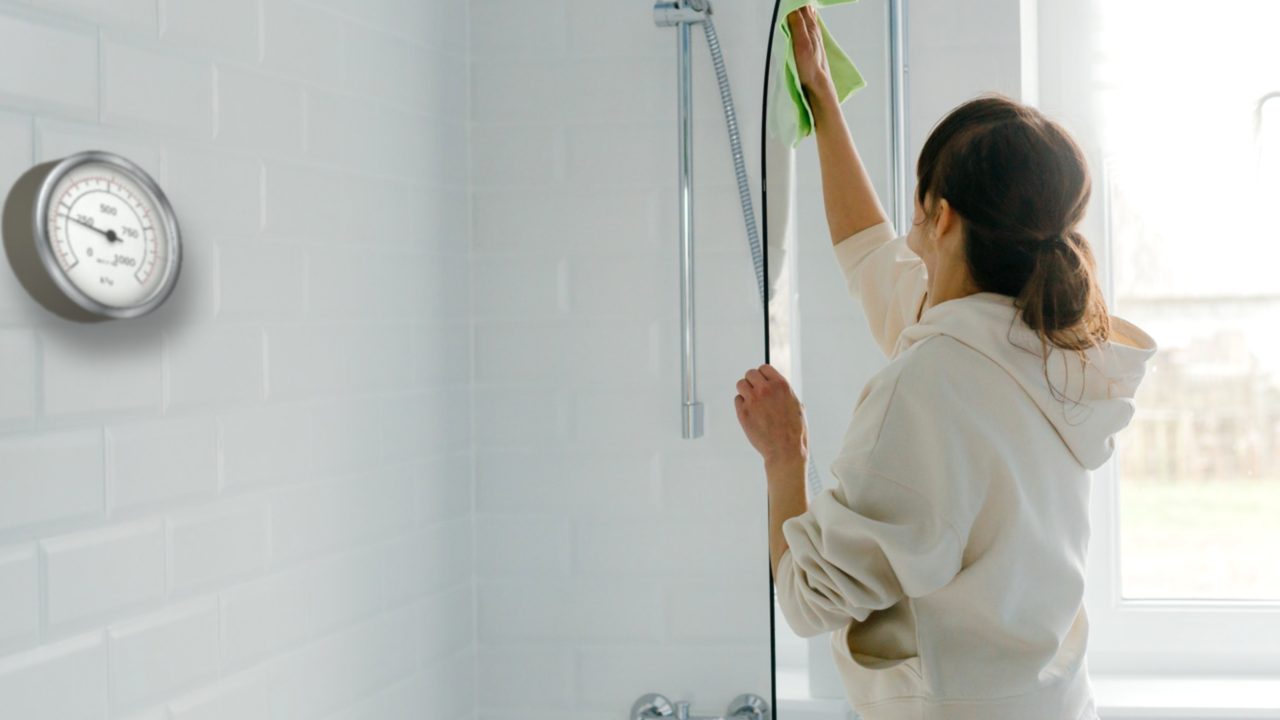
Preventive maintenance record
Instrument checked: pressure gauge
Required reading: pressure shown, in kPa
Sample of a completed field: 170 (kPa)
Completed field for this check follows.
200 (kPa)
